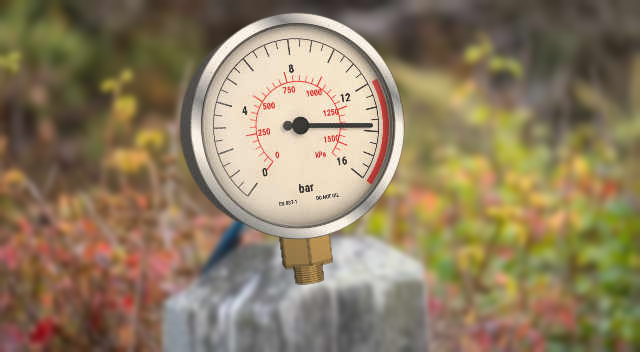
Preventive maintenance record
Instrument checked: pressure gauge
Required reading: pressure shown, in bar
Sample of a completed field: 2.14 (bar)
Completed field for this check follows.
13.75 (bar)
